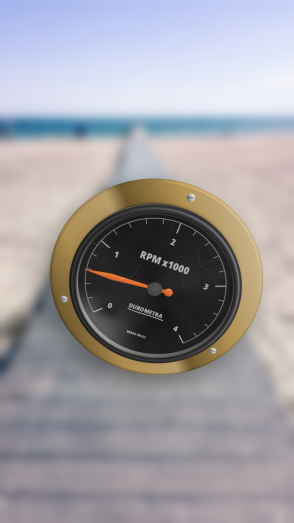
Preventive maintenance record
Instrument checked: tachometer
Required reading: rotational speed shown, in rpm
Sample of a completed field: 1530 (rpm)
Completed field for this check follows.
600 (rpm)
